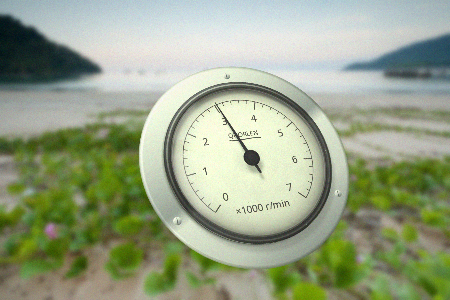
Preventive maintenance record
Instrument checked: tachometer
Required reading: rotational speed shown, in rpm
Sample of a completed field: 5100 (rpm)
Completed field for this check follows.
3000 (rpm)
